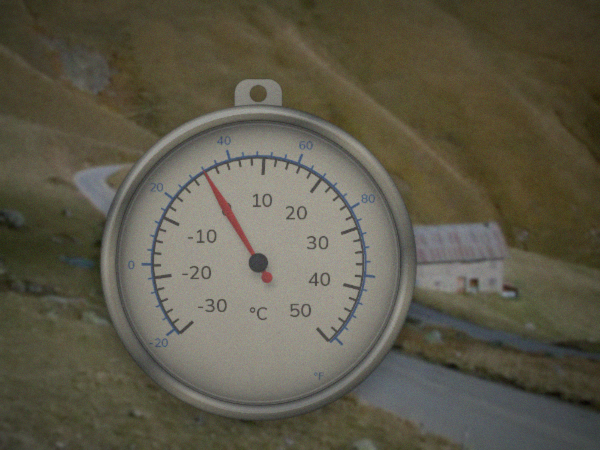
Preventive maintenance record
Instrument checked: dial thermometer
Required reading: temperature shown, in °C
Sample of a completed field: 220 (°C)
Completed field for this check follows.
0 (°C)
